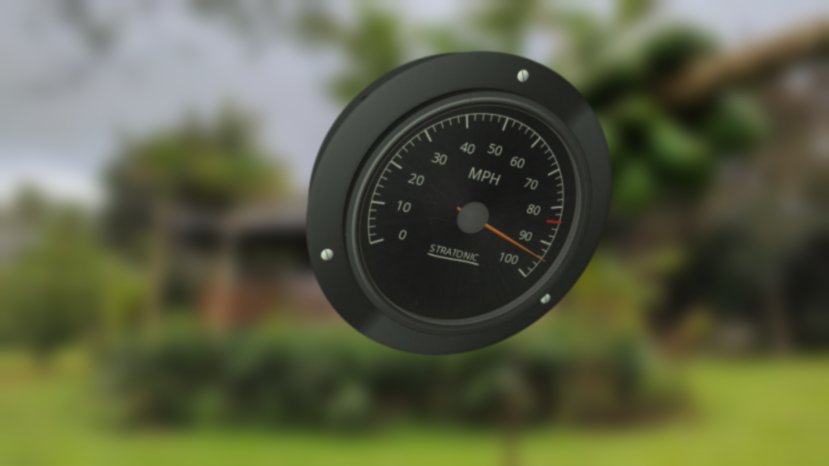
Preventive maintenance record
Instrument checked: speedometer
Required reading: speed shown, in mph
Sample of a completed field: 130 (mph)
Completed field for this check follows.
94 (mph)
